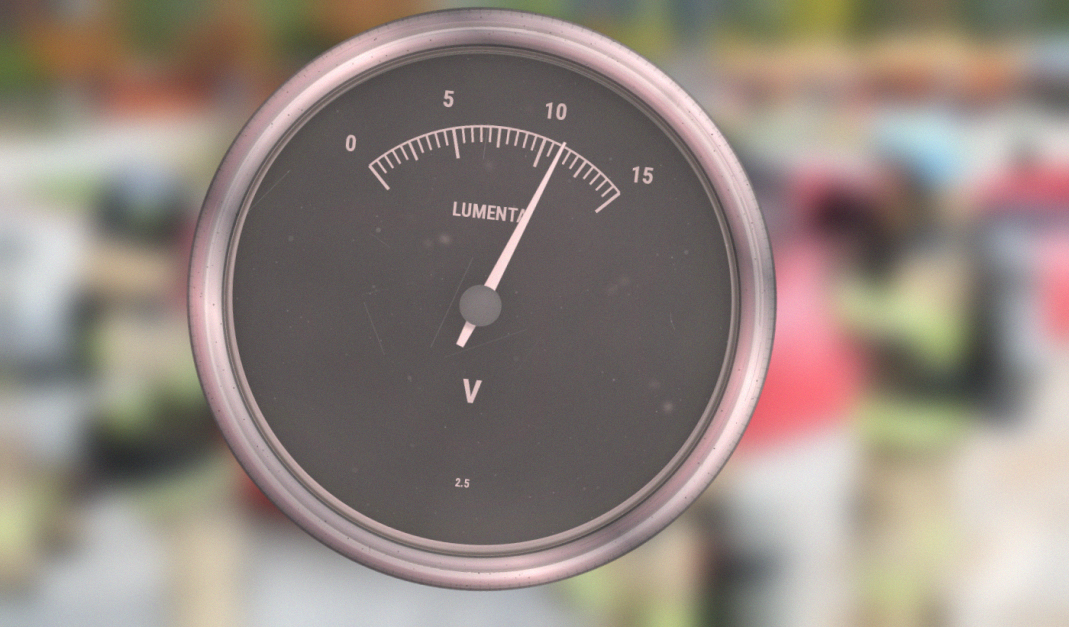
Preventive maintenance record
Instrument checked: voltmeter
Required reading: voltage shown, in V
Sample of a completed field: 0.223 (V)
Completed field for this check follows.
11 (V)
